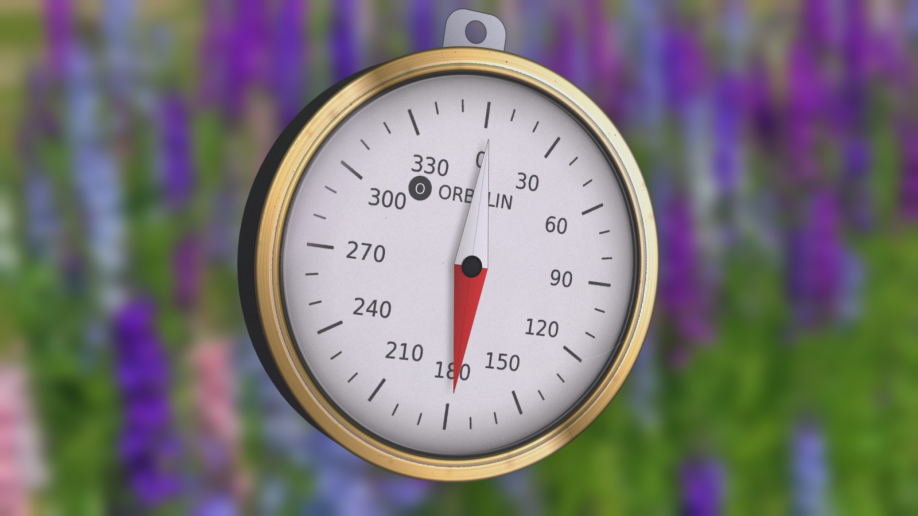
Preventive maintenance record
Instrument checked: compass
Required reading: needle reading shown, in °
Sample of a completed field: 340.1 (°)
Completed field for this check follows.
180 (°)
